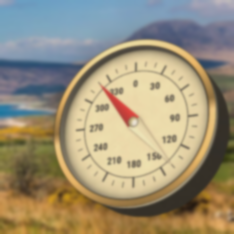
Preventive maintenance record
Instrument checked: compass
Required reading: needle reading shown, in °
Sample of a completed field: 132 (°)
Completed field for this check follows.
320 (°)
